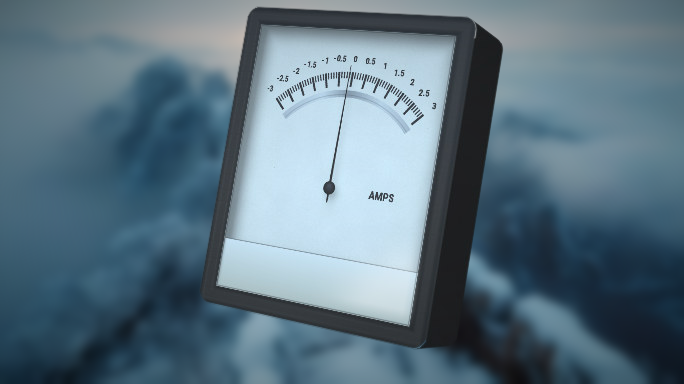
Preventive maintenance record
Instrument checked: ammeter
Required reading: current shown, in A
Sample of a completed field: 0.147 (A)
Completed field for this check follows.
0 (A)
